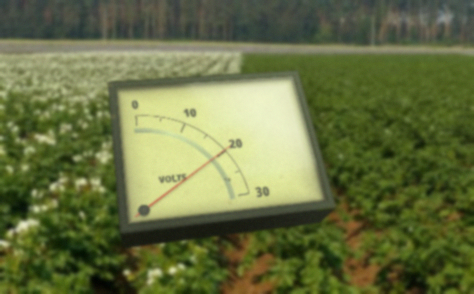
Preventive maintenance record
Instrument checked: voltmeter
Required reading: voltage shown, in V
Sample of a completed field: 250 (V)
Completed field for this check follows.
20 (V)
